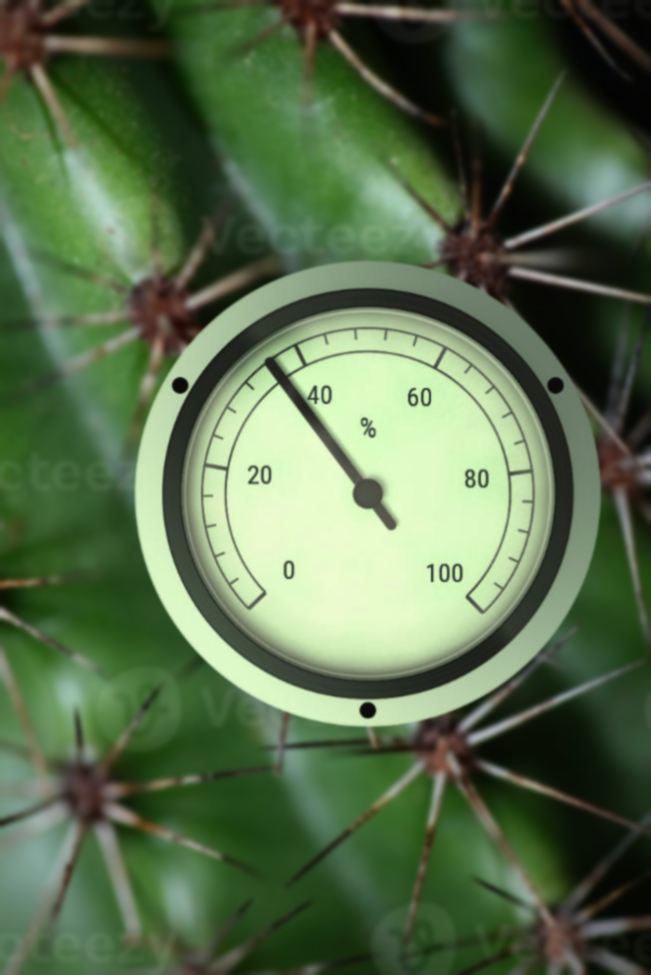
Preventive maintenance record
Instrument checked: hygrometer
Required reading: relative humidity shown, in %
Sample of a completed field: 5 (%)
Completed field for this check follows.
36 (%)
